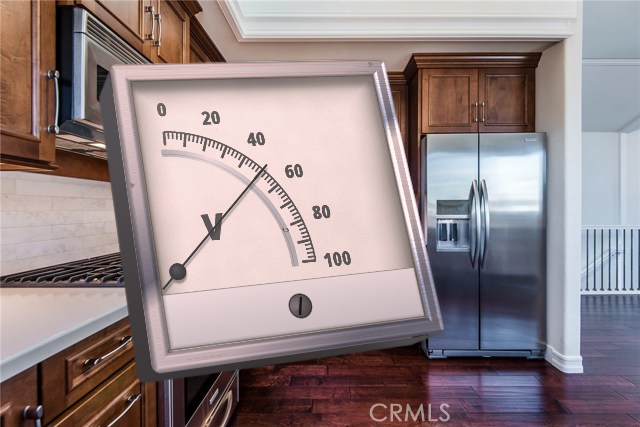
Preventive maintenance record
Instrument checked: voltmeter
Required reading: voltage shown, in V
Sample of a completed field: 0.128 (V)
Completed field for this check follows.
50 (V)
